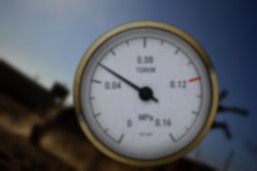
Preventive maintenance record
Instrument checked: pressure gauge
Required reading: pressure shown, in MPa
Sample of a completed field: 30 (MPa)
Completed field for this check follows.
0.05 (MPa)
